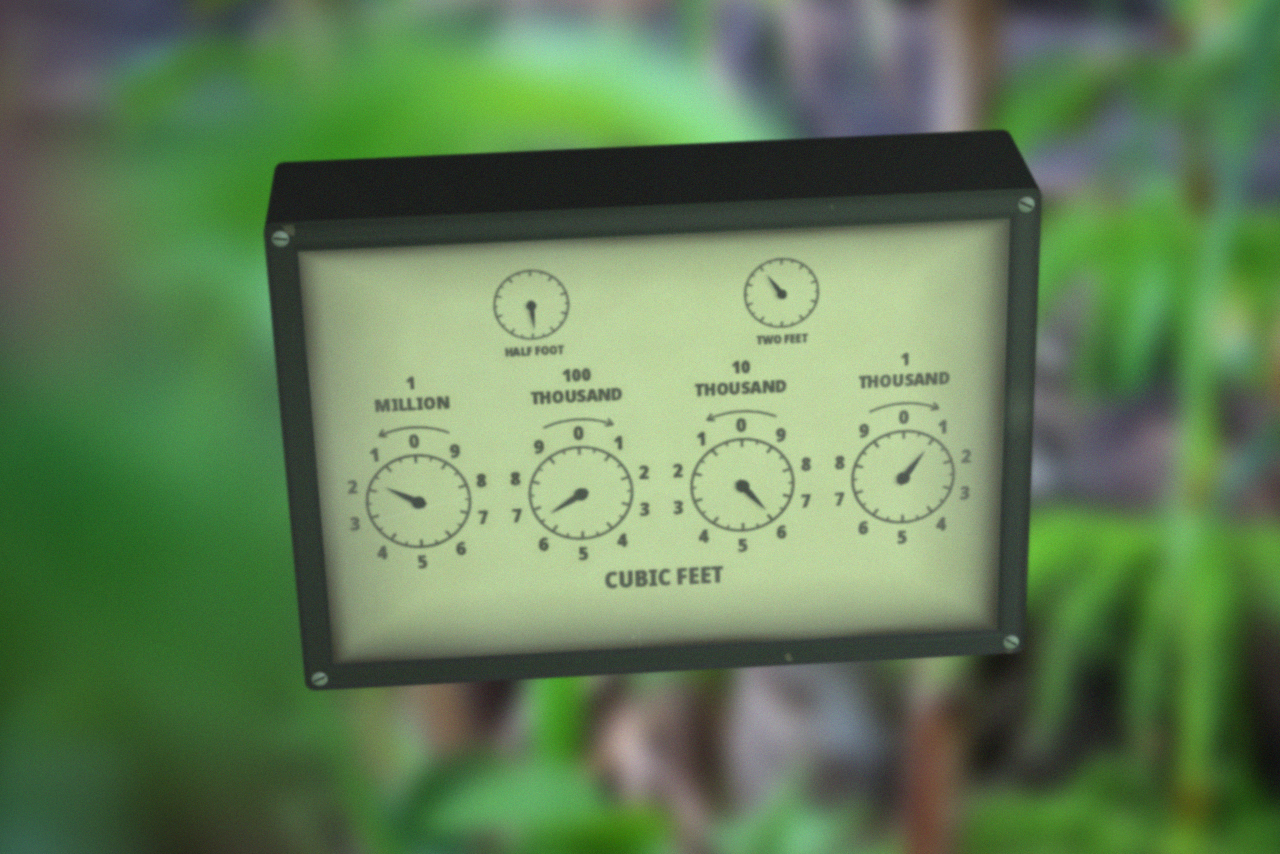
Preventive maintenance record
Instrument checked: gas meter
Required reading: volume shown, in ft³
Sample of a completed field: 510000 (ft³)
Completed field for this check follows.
166100 (ft³)
